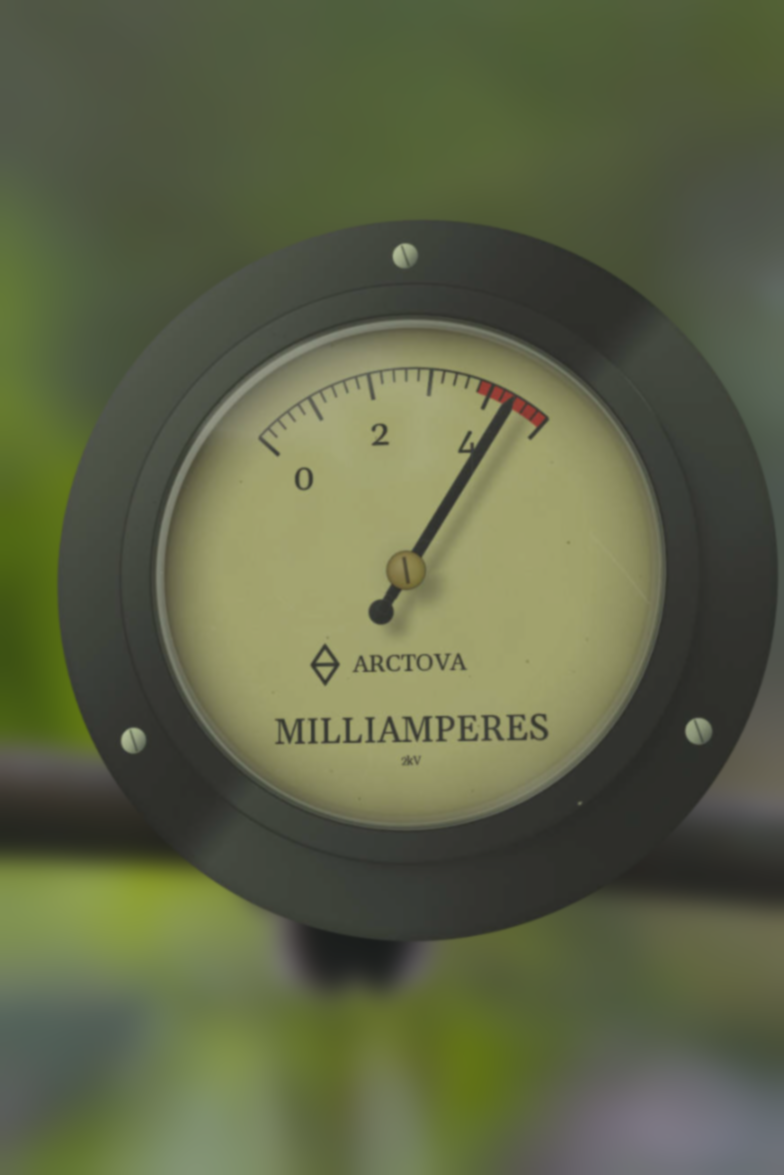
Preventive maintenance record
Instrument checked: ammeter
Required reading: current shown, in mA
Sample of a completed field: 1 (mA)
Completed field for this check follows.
4.4 (mA)
